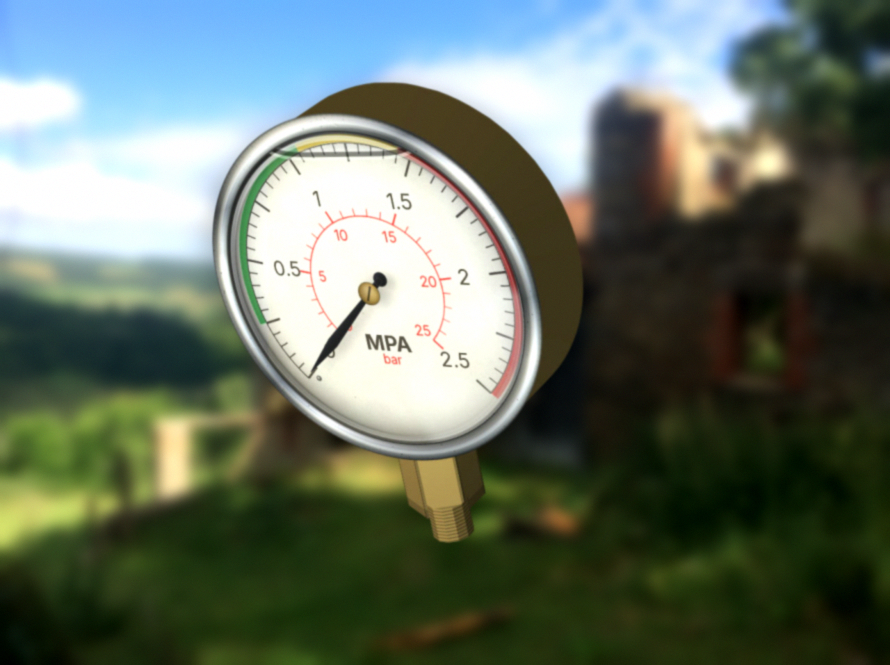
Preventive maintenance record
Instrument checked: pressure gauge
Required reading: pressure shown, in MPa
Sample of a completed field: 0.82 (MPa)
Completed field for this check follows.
0 (MPa)
